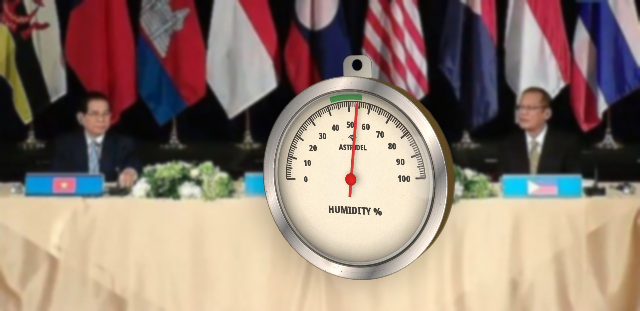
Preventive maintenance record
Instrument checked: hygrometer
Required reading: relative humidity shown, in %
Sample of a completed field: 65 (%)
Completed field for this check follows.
55 (%)
